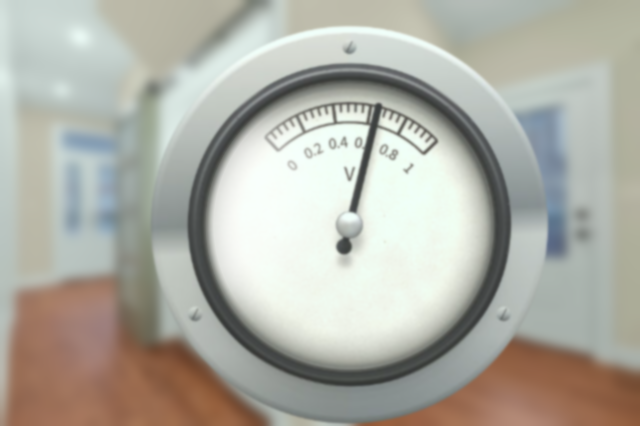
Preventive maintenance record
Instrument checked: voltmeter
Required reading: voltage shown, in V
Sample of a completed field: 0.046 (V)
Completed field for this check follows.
0.64 (V)
